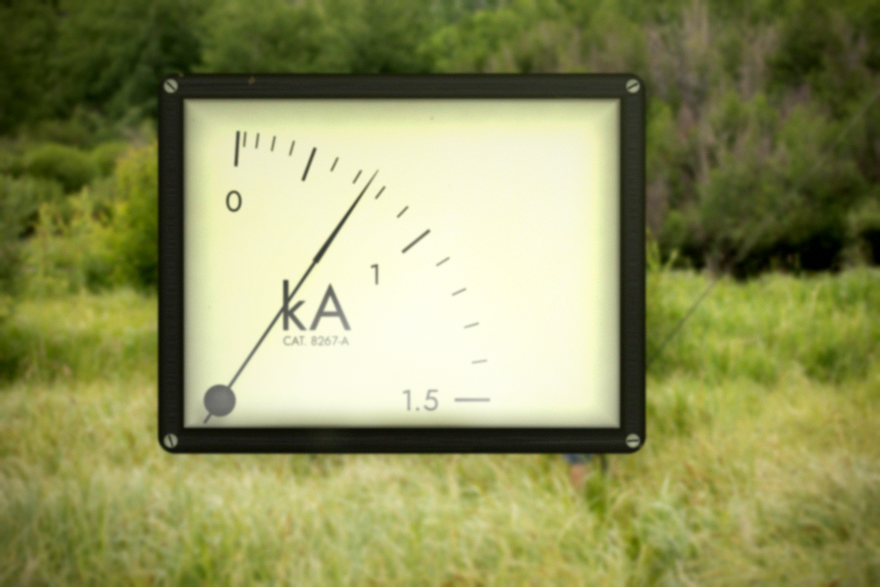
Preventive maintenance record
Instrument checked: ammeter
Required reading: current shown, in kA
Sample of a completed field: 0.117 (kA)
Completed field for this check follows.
0.75 (kA)
